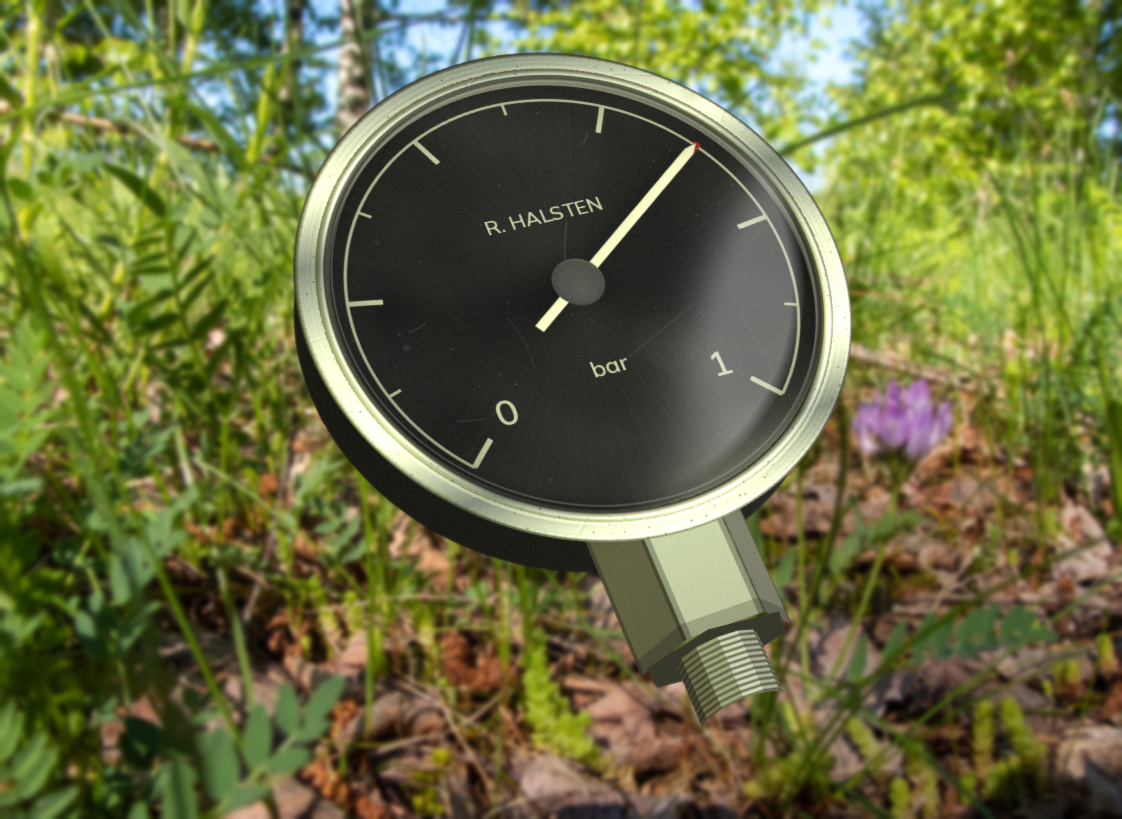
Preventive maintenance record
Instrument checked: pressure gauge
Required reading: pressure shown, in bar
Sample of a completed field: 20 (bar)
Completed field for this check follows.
0.7 (bar)
